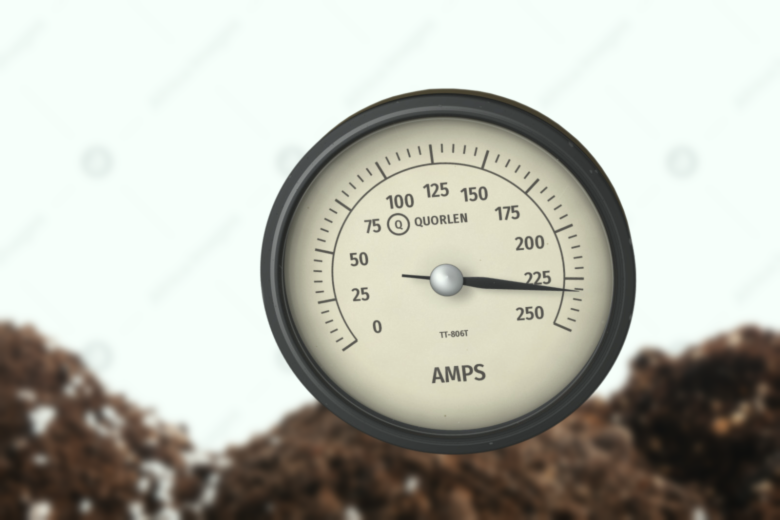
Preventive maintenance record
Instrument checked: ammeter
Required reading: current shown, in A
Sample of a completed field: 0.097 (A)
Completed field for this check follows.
230 (A)
